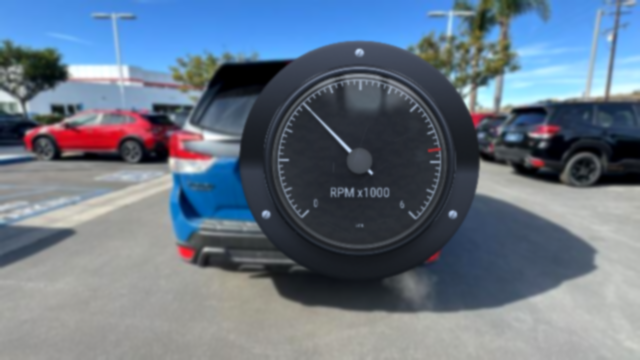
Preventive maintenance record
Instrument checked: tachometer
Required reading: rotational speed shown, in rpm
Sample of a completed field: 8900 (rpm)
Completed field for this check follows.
2000 (rpm)
